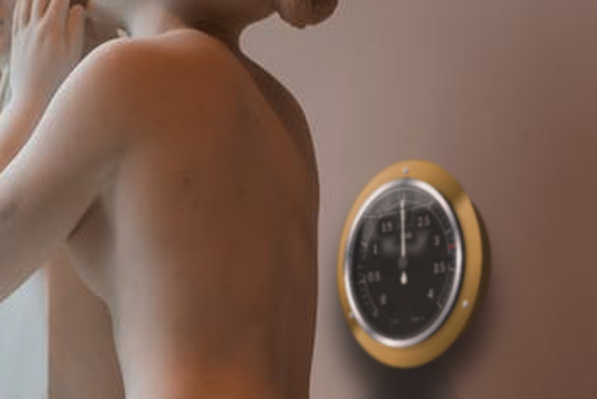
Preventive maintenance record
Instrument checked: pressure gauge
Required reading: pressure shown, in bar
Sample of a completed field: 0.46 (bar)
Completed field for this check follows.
2 (bar)
